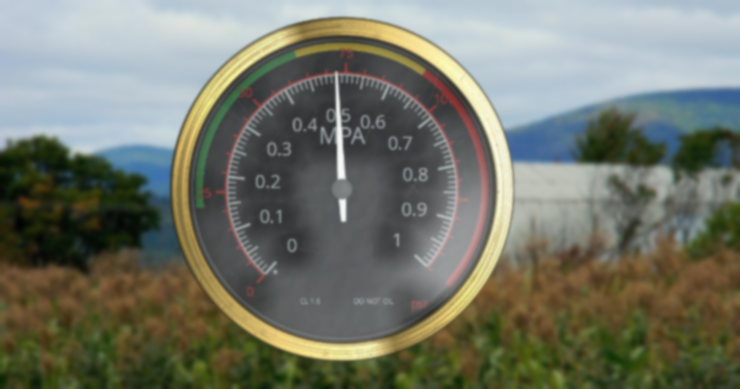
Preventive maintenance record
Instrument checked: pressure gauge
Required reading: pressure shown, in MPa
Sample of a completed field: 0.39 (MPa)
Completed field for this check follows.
0.5 (MPa)
